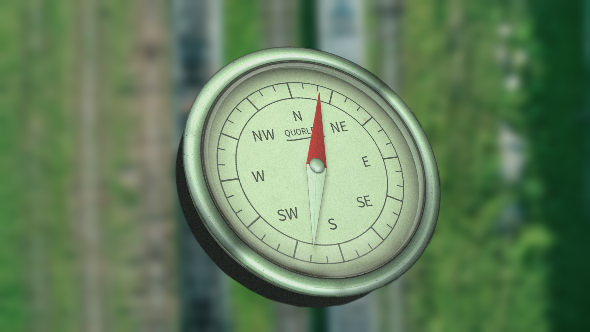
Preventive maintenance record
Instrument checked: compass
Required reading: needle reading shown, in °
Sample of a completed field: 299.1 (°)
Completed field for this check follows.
20 (°)
